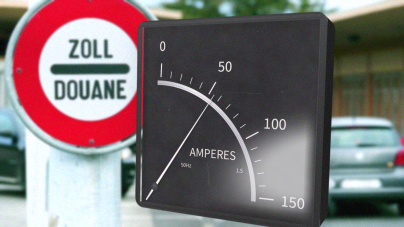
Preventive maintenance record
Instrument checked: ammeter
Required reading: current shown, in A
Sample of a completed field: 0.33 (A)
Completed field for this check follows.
55 (A)
